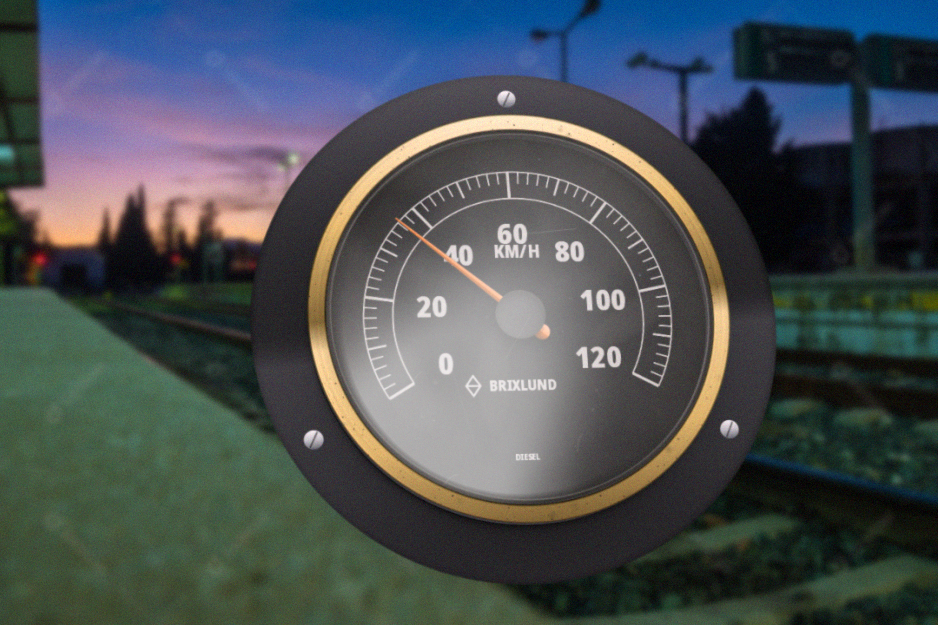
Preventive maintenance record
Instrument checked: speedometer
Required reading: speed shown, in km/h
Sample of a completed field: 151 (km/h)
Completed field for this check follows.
36 (km/h)
